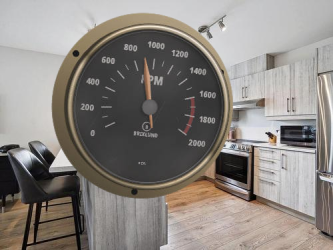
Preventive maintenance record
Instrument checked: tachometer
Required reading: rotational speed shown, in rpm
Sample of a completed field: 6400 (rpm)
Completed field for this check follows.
900 (rpm)
